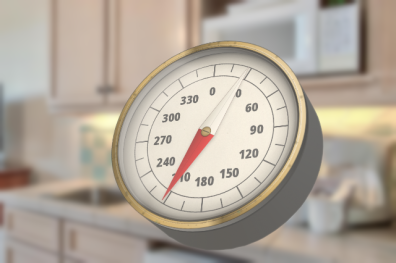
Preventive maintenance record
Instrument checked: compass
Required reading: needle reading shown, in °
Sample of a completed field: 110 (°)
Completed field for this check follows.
210 (°)
